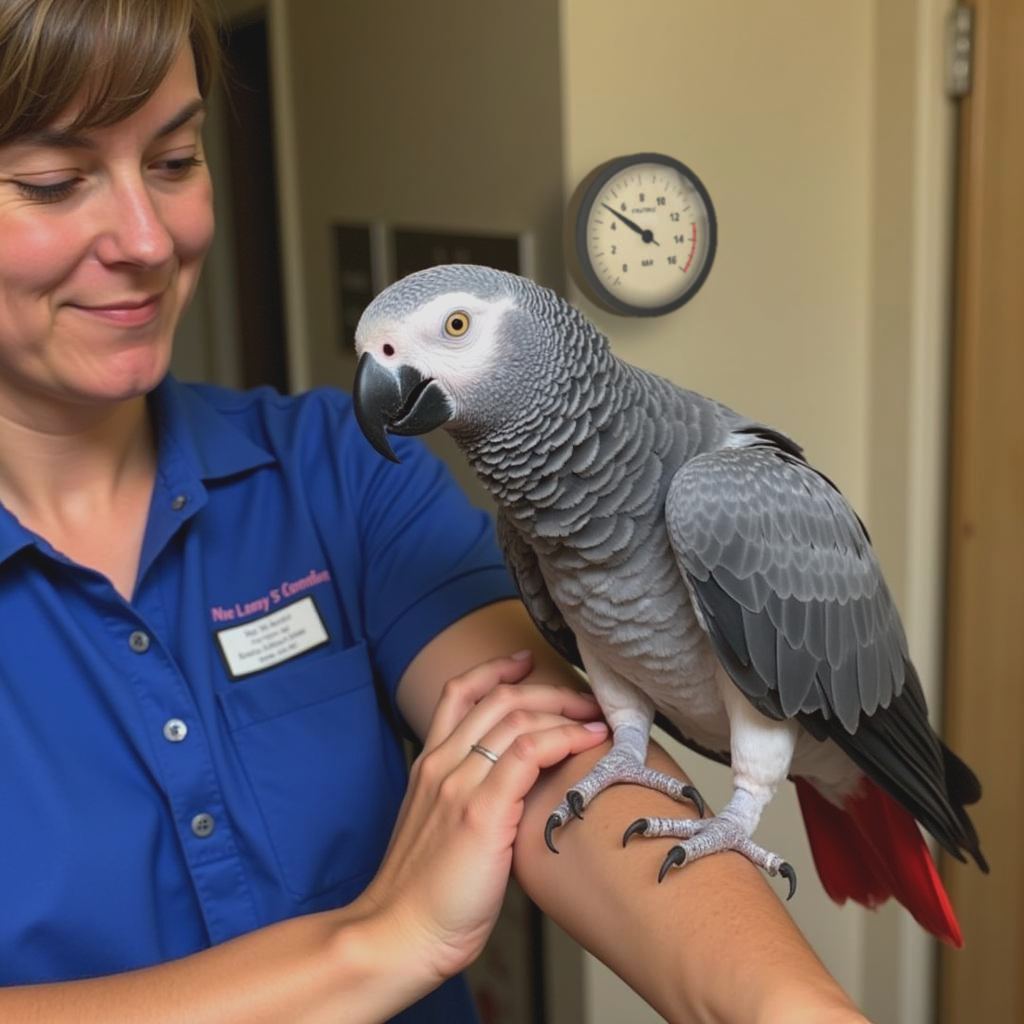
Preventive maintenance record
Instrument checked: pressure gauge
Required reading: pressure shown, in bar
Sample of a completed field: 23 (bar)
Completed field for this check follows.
5 (bar)
